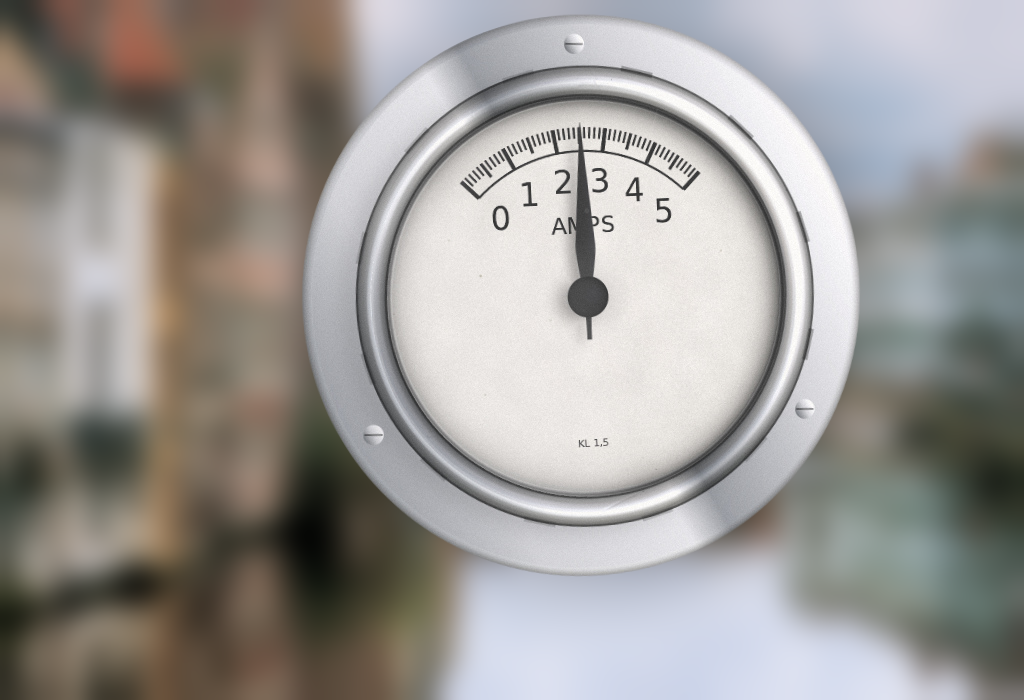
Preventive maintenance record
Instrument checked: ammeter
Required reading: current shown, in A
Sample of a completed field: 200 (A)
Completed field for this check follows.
2.5 (A)
